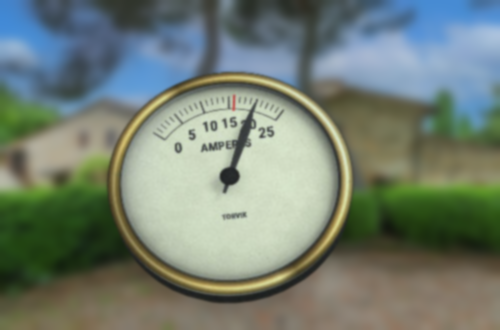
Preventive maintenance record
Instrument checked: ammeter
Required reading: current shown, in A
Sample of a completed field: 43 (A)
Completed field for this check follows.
20 (A)
